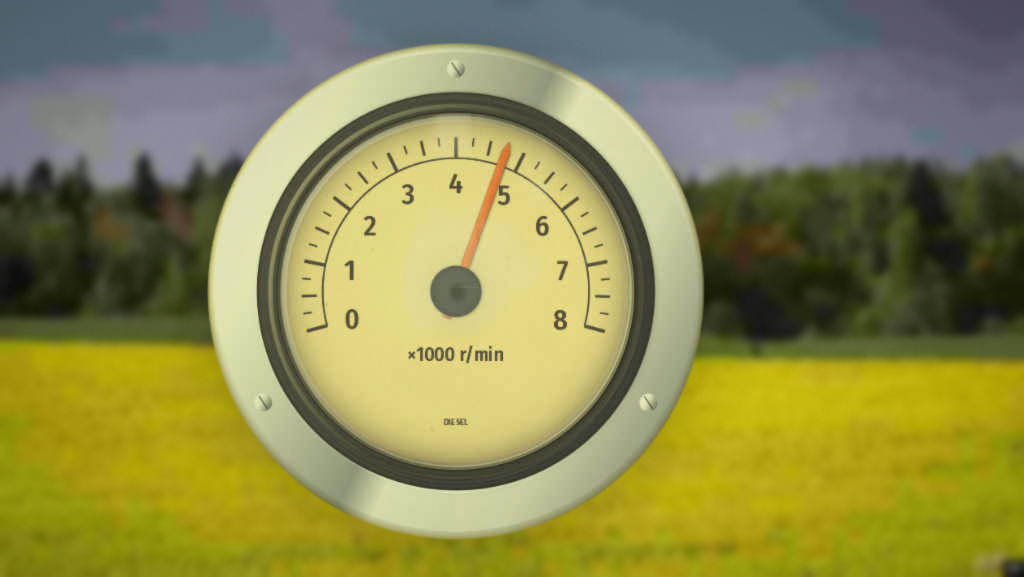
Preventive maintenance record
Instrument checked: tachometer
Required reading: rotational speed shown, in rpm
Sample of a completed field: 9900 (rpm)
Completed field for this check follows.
4750 (rpm)
